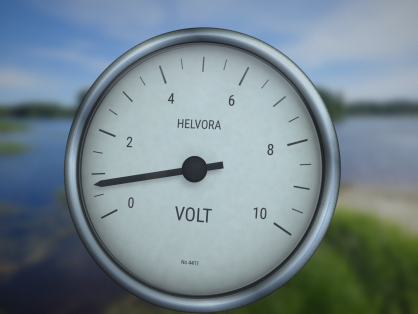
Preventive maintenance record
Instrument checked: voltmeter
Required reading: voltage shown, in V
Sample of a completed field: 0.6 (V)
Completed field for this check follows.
0.75 (V)
